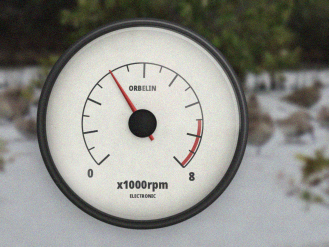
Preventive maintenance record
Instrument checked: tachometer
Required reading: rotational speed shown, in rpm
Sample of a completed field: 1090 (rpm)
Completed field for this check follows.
3000 (rpm)
